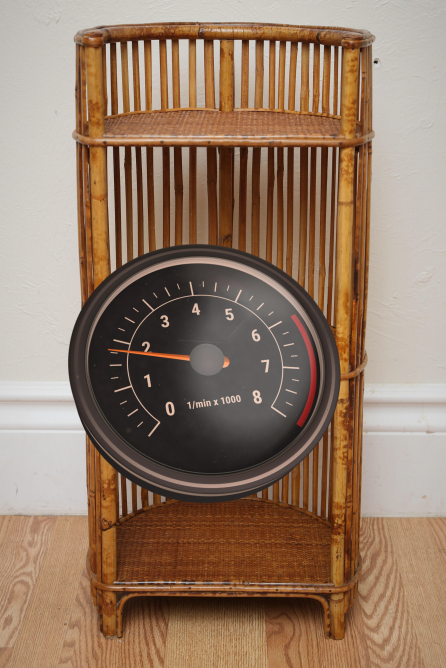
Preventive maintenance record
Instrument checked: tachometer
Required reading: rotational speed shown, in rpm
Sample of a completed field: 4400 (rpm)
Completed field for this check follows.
1750 (rpm)
